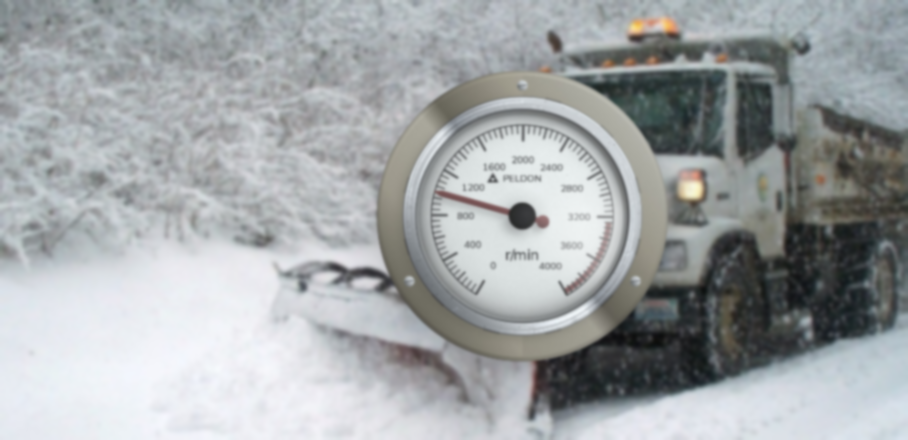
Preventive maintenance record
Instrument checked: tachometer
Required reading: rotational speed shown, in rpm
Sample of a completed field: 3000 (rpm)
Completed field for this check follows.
1000 (rpm)
